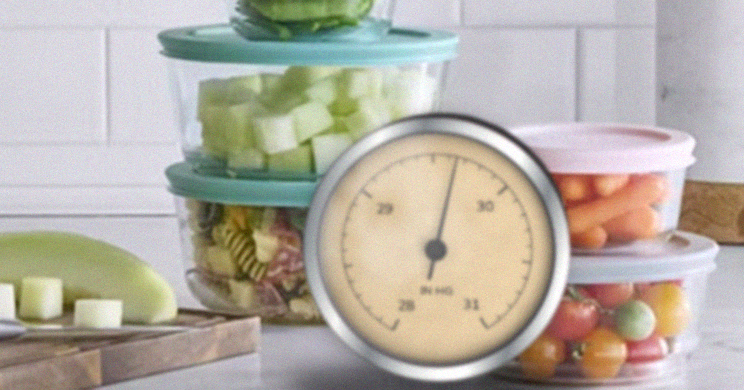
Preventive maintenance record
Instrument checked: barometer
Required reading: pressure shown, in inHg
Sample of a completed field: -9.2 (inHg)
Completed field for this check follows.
29.65 (inHg)
